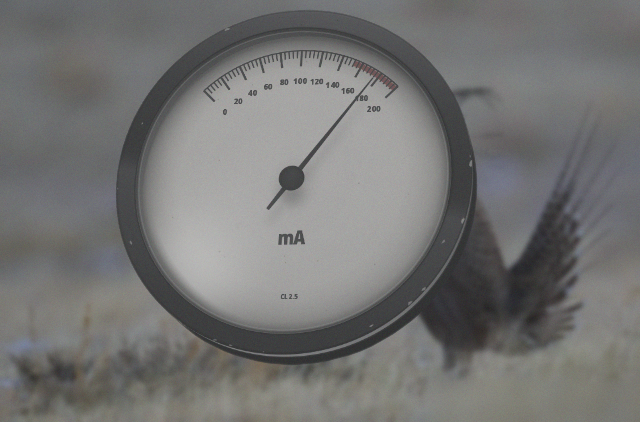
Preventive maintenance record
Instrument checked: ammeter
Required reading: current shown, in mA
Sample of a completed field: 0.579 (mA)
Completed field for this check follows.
180 (mA)
